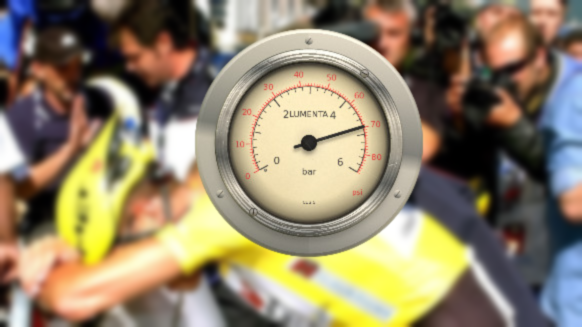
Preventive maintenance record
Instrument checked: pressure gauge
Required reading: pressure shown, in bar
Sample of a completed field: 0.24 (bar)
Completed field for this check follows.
4.8 (bar)
